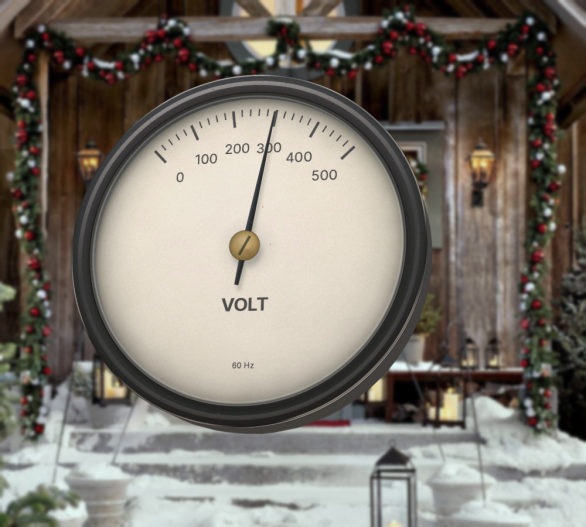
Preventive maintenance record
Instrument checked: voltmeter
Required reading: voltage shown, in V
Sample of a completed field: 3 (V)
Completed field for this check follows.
300 (V)
